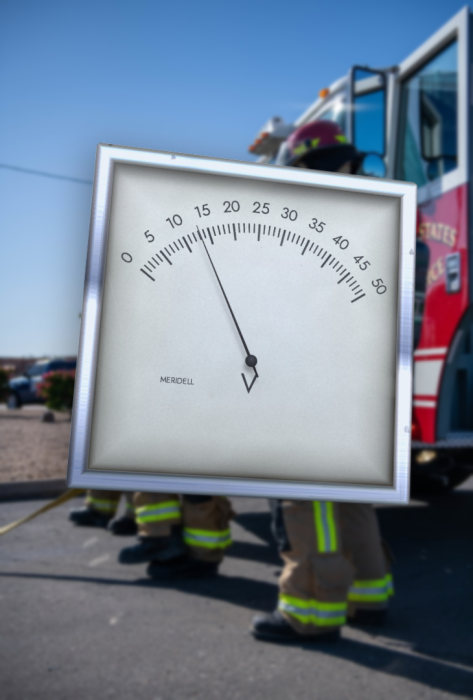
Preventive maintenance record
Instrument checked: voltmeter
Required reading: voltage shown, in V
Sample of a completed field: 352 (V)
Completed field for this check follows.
13 (V)
